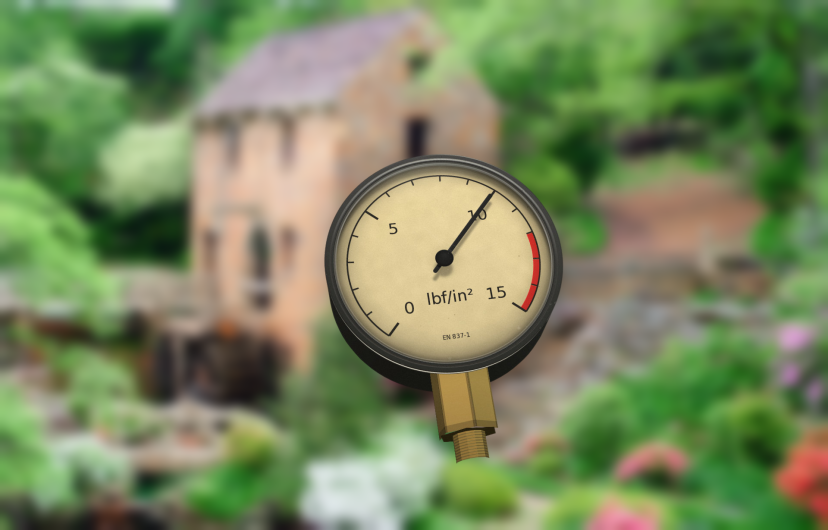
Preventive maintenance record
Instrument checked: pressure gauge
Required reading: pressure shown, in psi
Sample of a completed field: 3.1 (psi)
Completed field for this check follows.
10 (psi)
